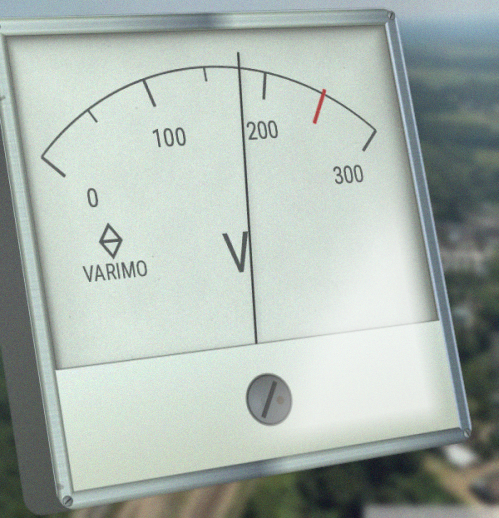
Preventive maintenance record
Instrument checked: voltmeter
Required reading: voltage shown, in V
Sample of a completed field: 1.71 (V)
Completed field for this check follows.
175 (V)
